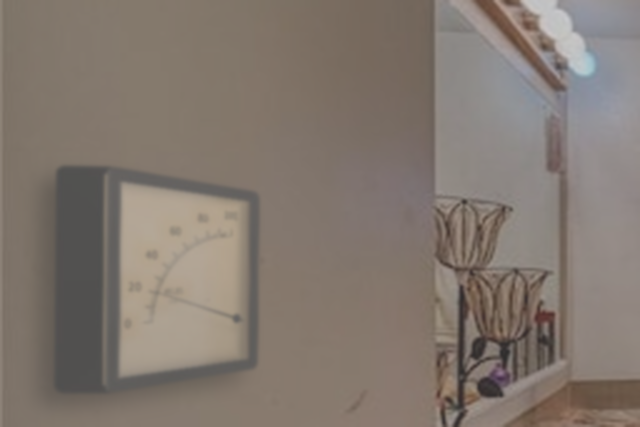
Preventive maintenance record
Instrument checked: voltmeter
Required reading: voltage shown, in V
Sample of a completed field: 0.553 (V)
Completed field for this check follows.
20 (V)
